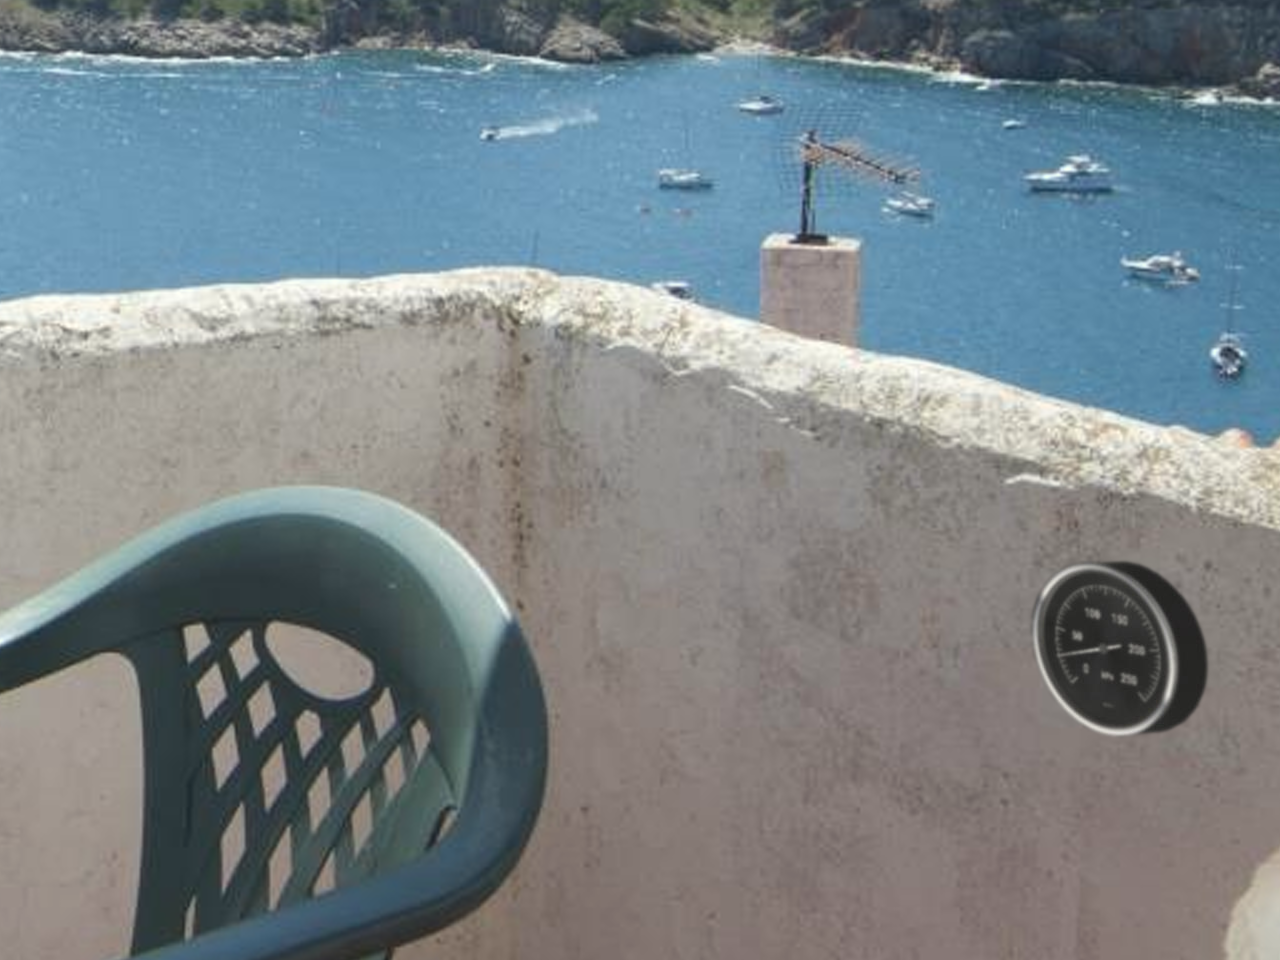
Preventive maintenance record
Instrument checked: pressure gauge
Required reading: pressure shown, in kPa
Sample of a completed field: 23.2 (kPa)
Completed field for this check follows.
25 (kPa)
